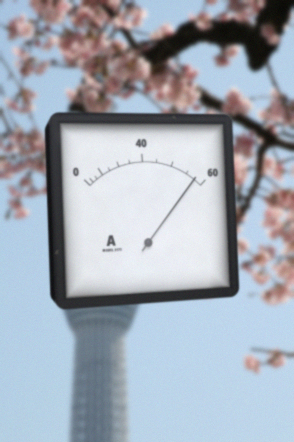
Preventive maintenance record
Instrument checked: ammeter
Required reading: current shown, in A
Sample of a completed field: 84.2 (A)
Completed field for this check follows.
57.5 (A)
